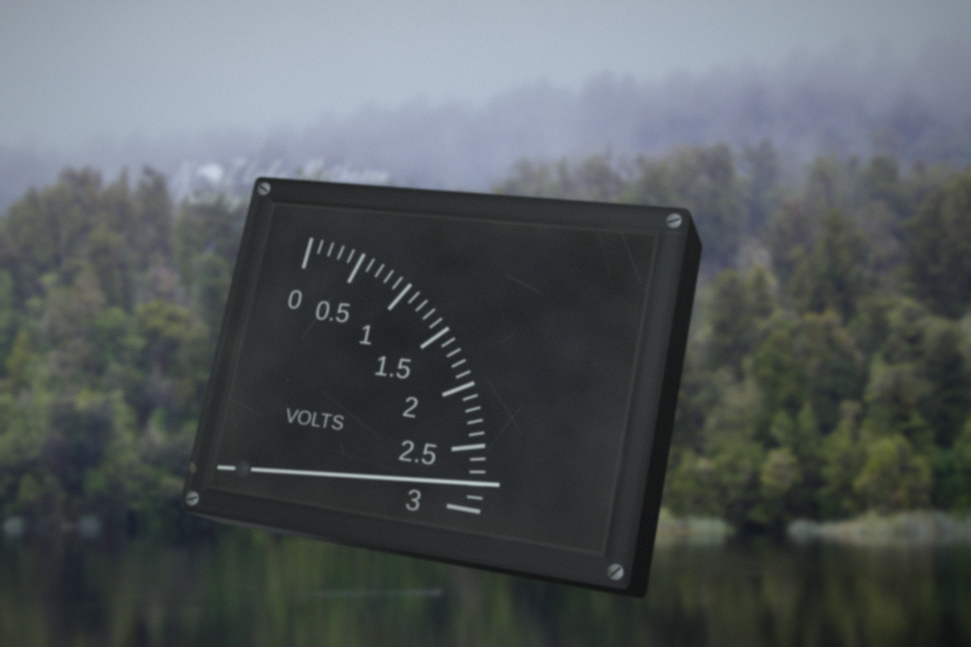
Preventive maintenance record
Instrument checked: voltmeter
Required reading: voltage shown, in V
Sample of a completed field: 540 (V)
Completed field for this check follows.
2.8 (V)
